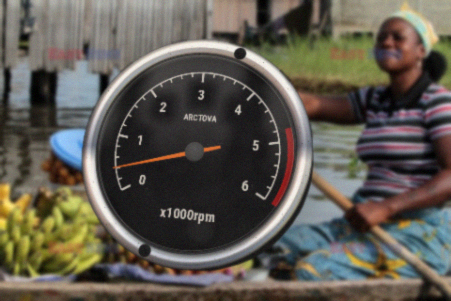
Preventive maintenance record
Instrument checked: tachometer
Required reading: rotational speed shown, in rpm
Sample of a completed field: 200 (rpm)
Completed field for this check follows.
400 (rpm)
